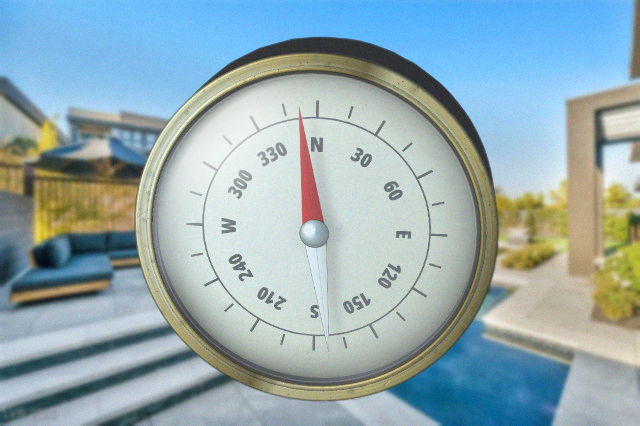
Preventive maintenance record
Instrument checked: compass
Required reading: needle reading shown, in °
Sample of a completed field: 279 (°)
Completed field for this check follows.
352.5 (°)
